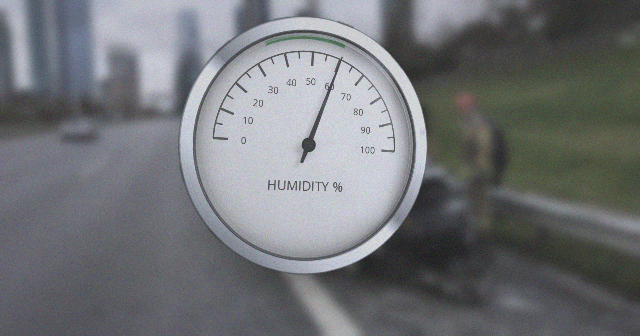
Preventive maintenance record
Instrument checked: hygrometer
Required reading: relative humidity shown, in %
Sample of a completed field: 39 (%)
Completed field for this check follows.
60 (%)
